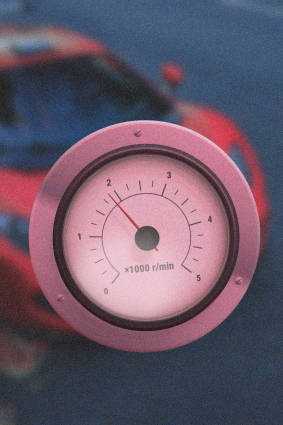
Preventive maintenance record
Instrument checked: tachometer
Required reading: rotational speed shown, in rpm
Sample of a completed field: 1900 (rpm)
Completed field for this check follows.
1875 (rpm)
